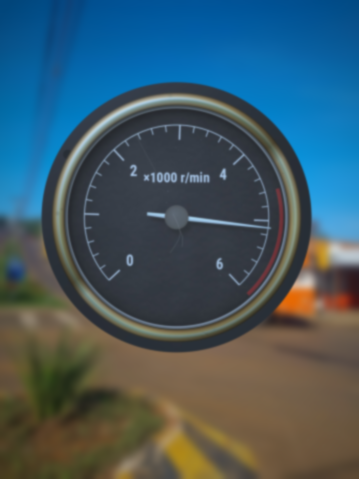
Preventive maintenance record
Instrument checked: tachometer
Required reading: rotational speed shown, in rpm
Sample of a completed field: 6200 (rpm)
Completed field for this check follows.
5100 (rpm)
